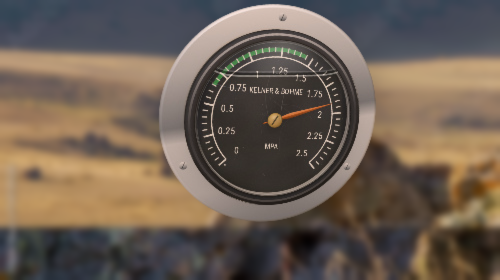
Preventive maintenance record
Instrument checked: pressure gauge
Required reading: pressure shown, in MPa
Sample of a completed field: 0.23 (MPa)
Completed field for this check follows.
1.9 (MPa)
